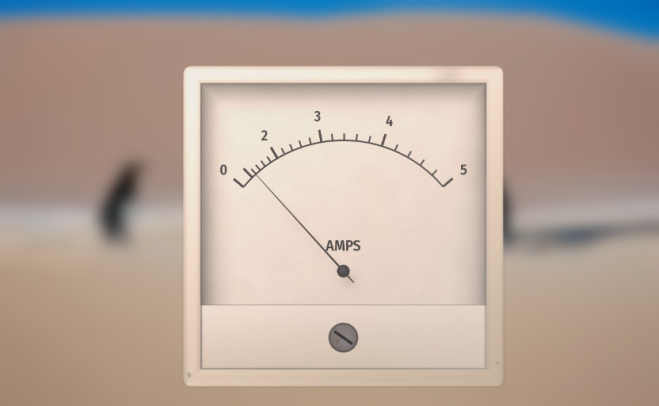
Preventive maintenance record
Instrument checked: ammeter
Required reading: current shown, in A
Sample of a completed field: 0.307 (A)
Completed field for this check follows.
1.2 (A)
